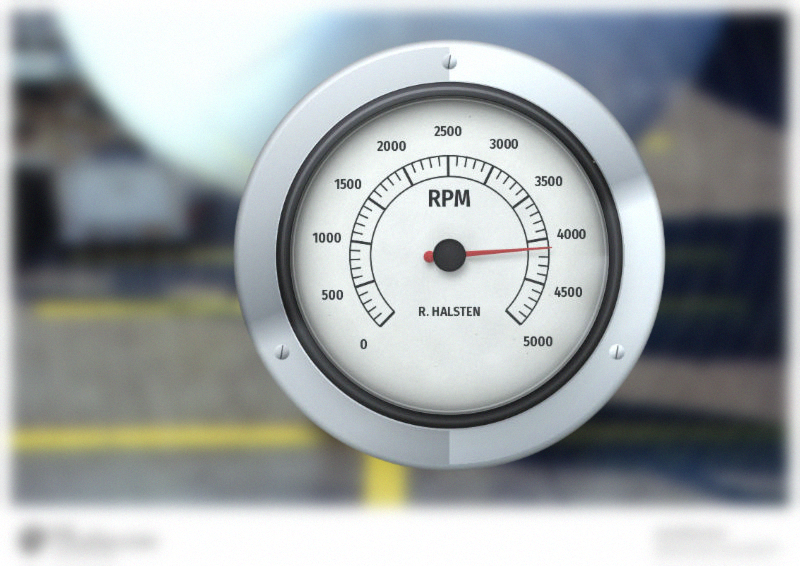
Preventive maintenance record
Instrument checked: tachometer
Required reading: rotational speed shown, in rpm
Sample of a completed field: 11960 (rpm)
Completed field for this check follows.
4100 (rpm)
